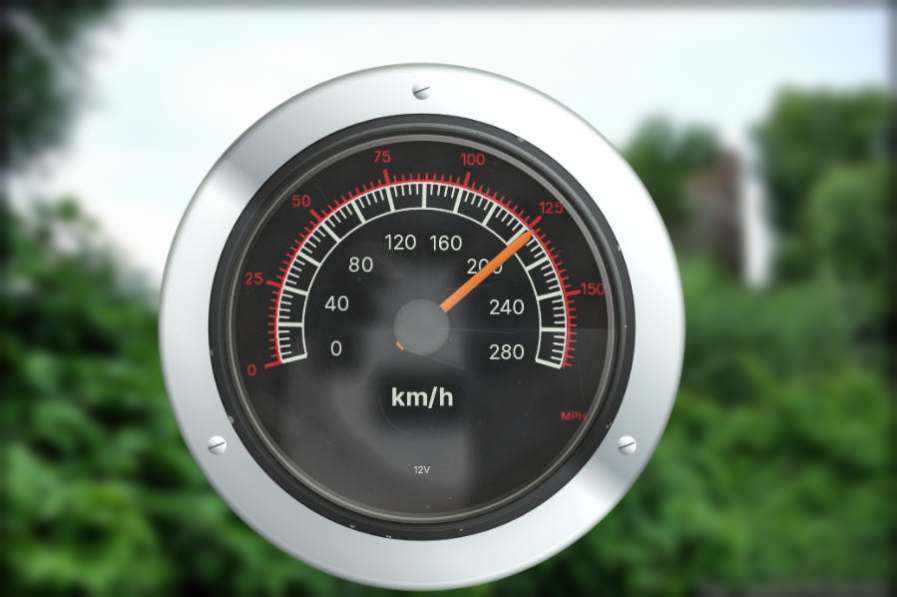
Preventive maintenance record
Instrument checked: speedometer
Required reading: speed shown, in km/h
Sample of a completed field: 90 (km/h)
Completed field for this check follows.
204 (km/h)
